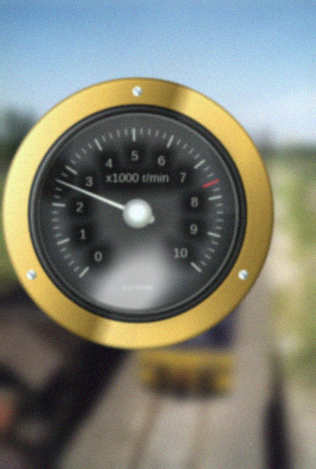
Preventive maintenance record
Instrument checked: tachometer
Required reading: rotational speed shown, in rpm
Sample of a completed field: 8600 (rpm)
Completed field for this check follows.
2600 (rpm)
